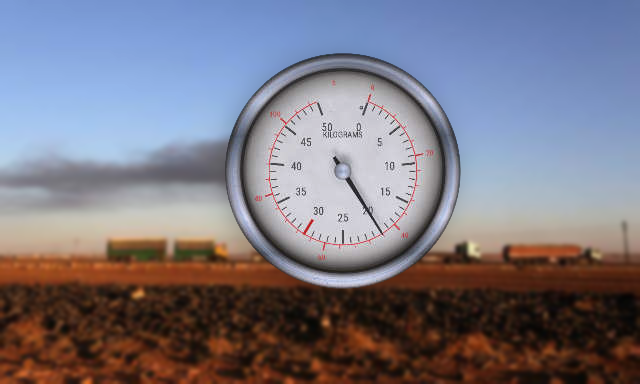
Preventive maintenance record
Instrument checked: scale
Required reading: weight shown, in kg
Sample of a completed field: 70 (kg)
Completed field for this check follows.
20 (kg)
